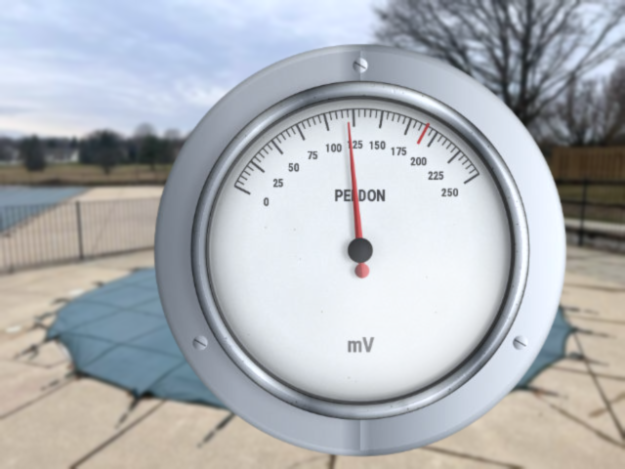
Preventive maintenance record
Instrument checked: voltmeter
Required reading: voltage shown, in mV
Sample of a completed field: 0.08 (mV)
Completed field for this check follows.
120 (mV)
